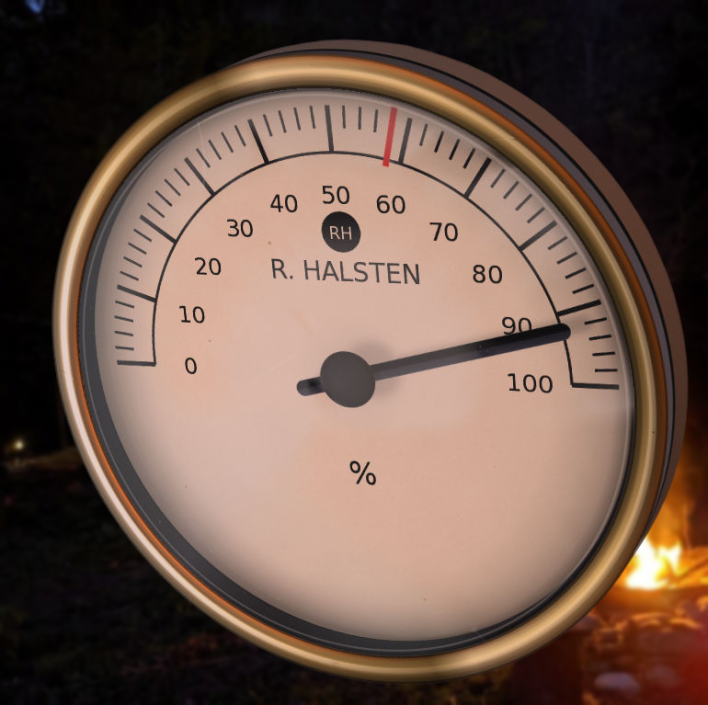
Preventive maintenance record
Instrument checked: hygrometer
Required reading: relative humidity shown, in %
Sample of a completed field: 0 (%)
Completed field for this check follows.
92 (%)
